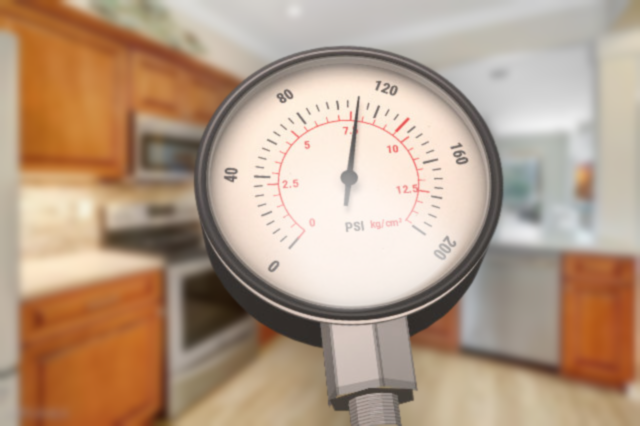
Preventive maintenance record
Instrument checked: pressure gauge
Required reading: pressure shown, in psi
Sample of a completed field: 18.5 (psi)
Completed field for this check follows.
110 (psi)
